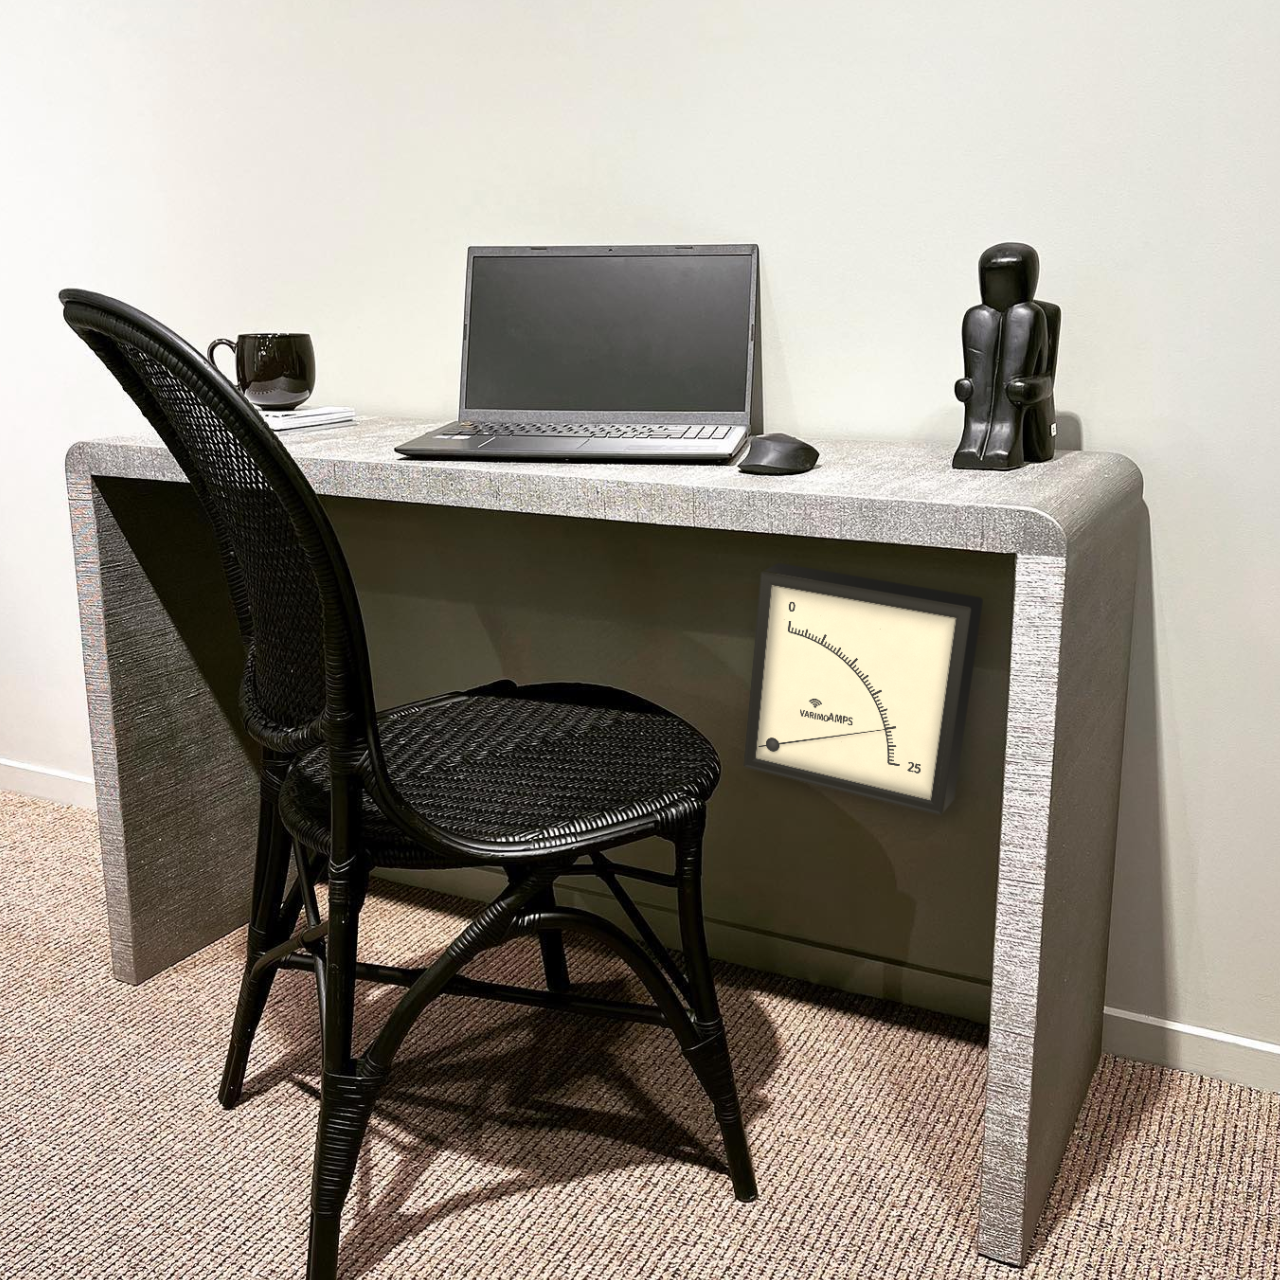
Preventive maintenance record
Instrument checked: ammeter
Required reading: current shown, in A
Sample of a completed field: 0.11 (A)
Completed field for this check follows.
20 (A)
